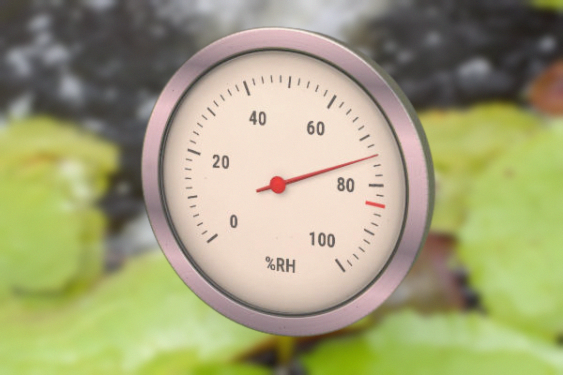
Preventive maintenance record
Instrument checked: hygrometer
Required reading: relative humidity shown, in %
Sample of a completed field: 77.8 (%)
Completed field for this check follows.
74 (%)
